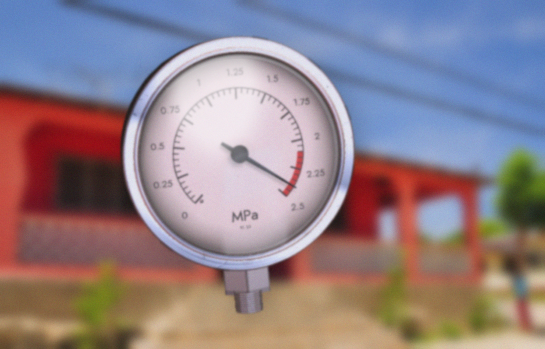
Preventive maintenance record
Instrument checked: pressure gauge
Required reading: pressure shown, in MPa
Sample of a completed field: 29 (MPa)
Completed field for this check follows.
2.4 (MPa)
